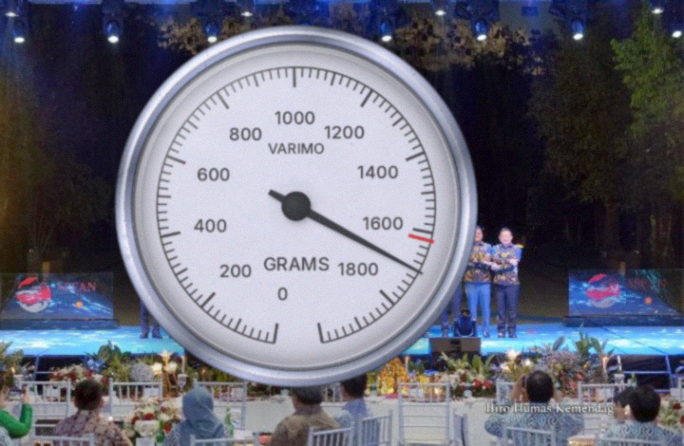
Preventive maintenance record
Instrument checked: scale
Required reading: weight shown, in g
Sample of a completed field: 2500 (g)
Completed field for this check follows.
1700 (g)
